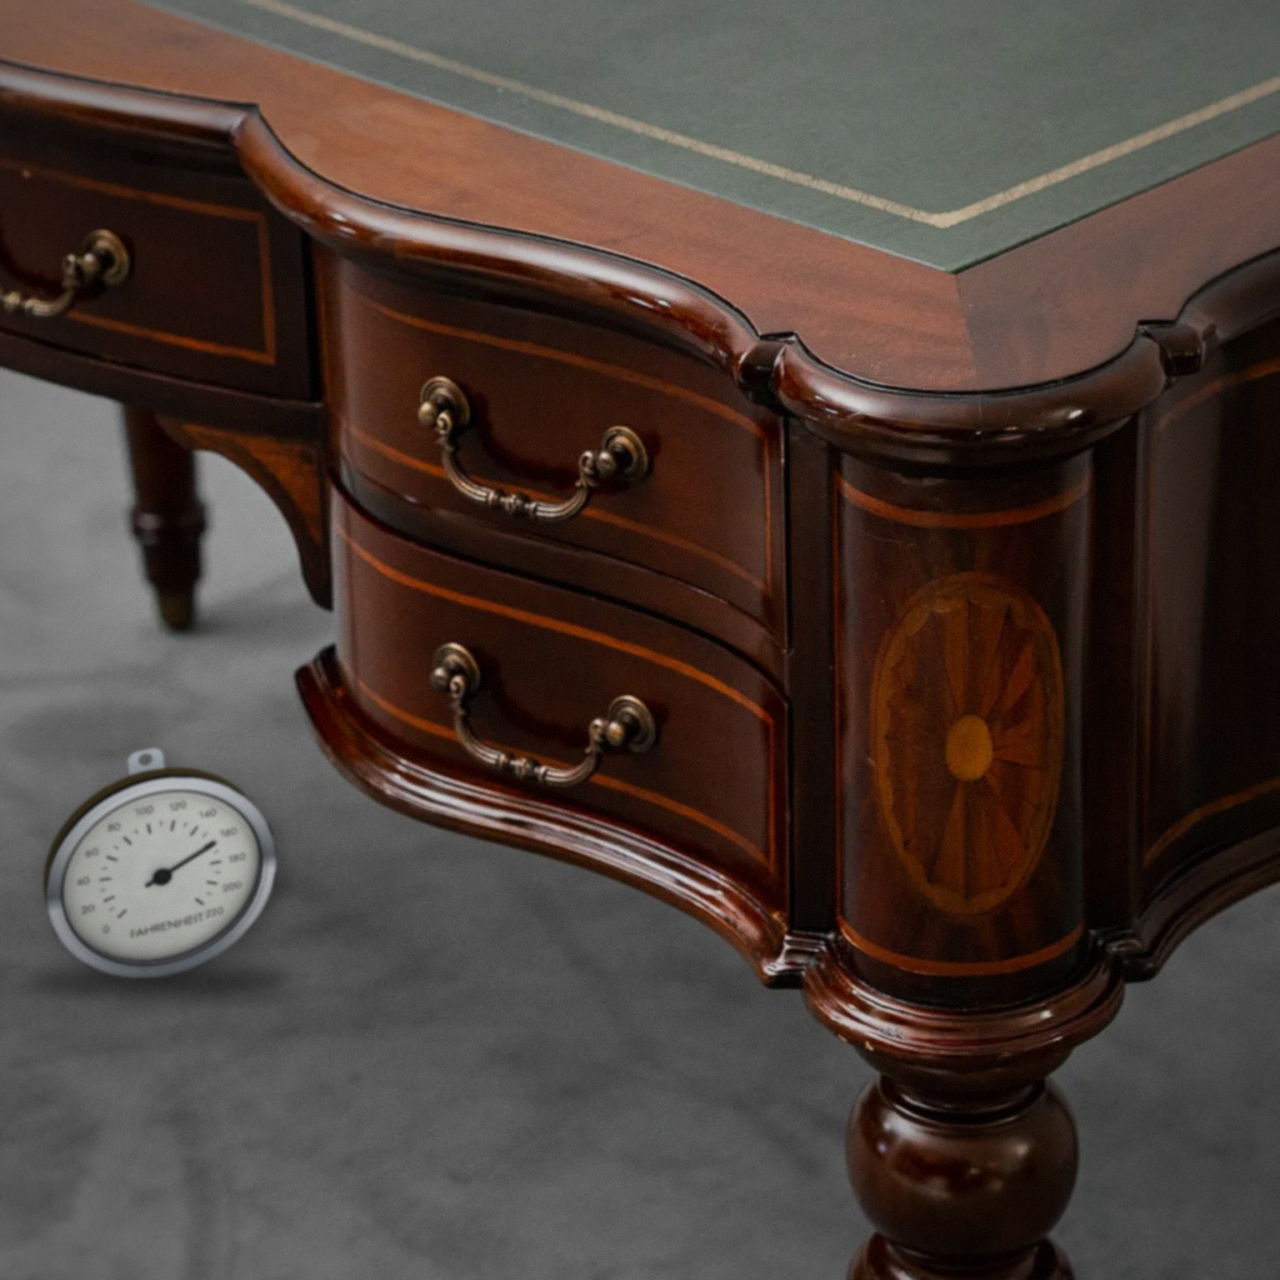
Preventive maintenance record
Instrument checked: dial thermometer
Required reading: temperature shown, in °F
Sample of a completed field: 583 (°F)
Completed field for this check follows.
160 (°F)
